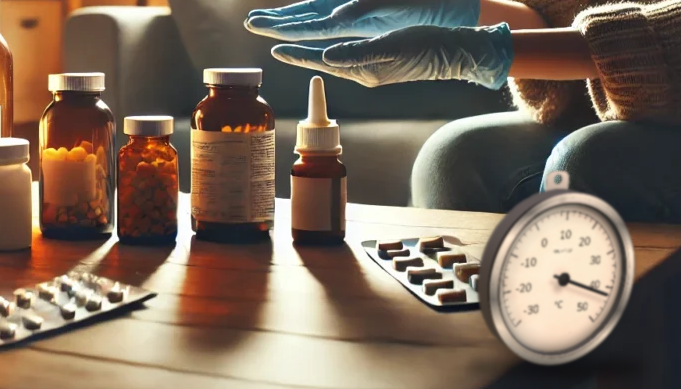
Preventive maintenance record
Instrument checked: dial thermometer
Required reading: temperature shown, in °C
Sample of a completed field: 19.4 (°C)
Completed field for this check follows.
42 (°C)
